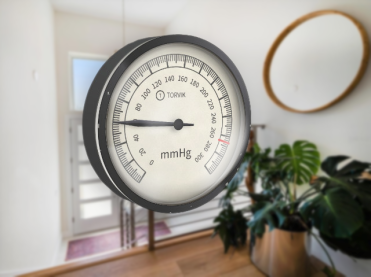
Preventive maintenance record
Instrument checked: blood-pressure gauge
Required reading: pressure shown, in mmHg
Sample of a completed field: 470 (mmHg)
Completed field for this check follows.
60 (mmHg)
